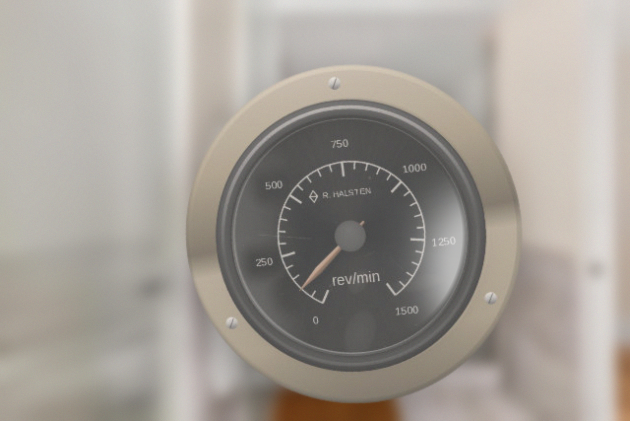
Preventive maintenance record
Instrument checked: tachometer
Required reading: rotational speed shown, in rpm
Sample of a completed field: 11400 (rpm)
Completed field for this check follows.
100 (rpm)
